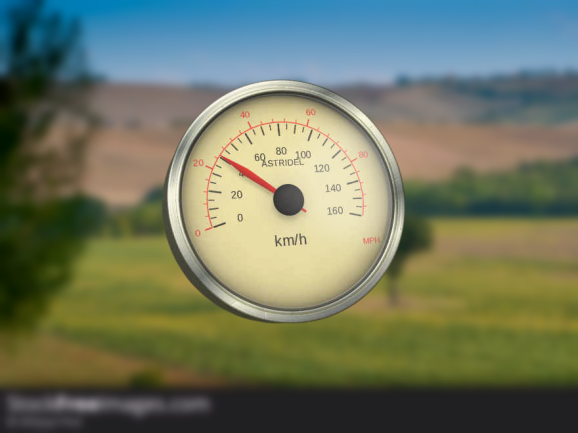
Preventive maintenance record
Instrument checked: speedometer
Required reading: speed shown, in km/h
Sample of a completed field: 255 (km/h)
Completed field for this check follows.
40 (km/h)
